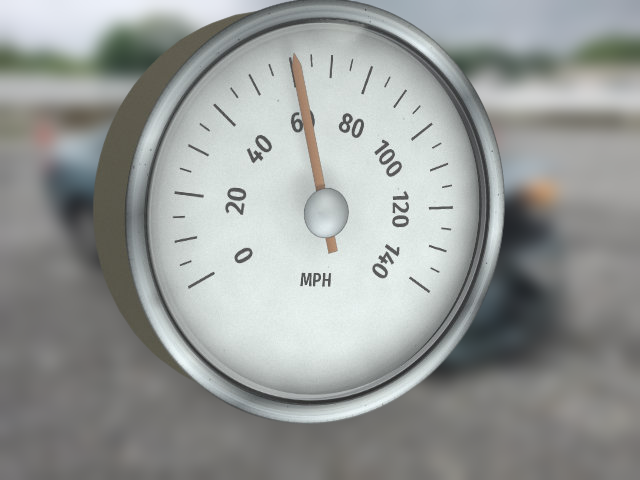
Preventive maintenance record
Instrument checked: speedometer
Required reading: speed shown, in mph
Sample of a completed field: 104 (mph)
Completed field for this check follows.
60 (mph)
